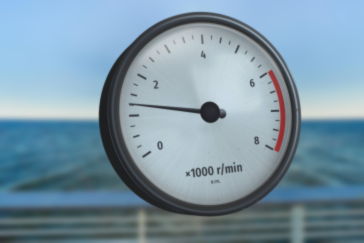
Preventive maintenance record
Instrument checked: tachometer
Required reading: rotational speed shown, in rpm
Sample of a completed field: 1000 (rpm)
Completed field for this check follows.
1250 (rpm)
